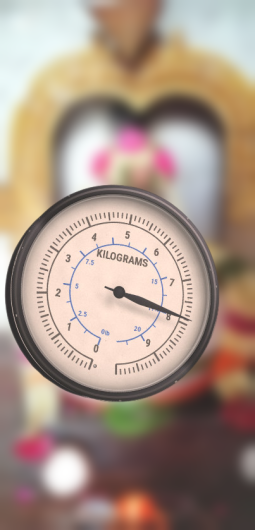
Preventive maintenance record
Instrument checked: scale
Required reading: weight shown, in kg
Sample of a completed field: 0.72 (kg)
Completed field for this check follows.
7.9 (kg)
